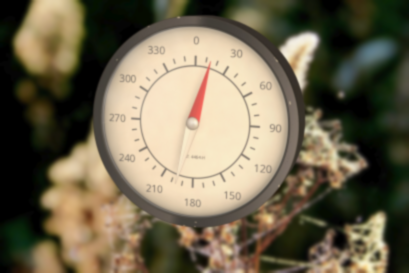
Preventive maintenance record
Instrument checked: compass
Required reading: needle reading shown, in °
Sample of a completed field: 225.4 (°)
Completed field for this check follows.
15 (°)
